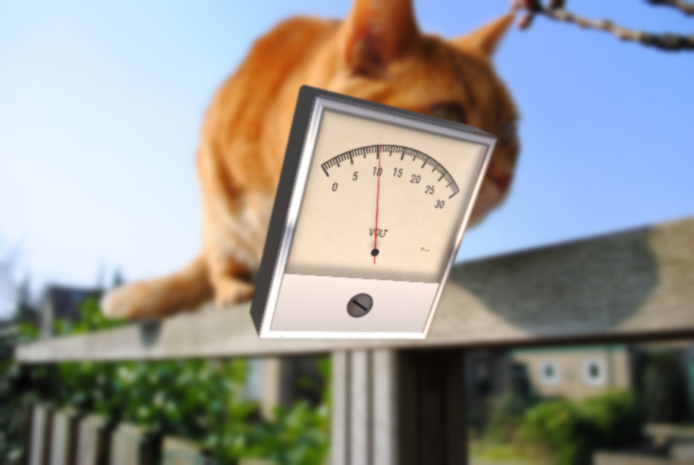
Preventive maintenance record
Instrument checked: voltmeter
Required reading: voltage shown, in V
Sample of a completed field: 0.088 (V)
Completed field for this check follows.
10 (V)
